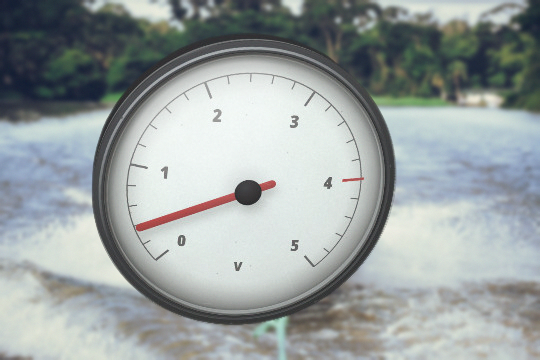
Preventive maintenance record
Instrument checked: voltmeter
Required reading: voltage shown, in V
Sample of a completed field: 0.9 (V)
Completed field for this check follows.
0.4 (V)
